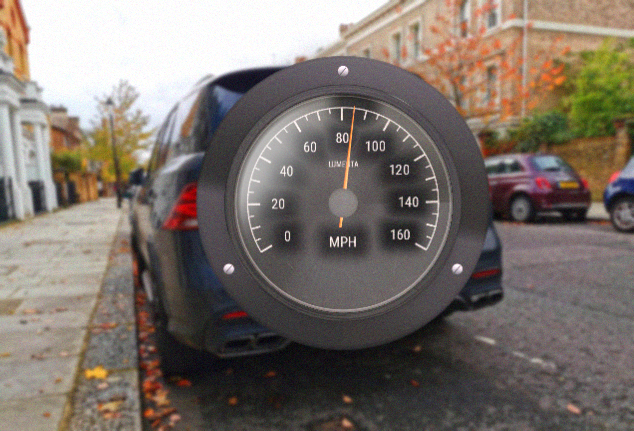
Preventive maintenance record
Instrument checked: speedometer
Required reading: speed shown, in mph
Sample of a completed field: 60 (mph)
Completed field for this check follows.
85 (mph)
